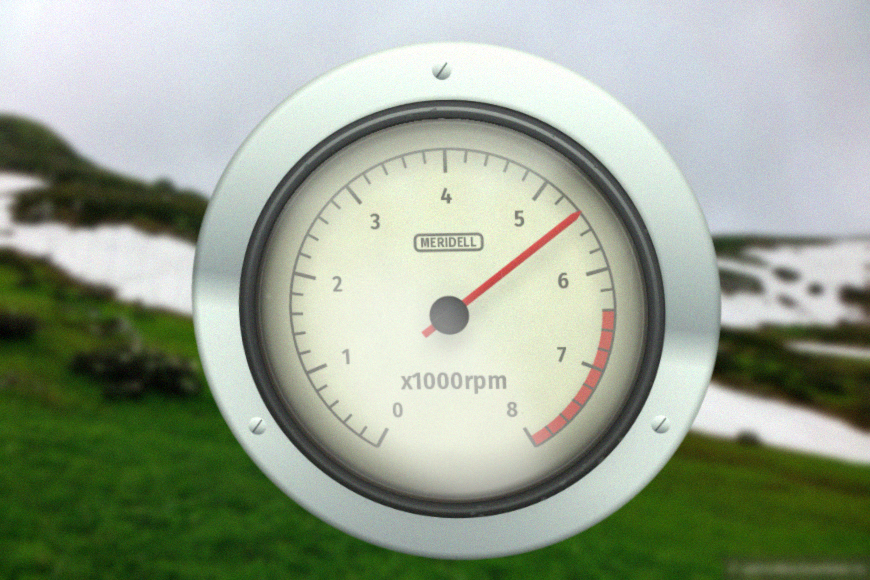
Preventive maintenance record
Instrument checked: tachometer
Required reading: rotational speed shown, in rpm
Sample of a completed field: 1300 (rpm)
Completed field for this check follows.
5400 (rpm)
